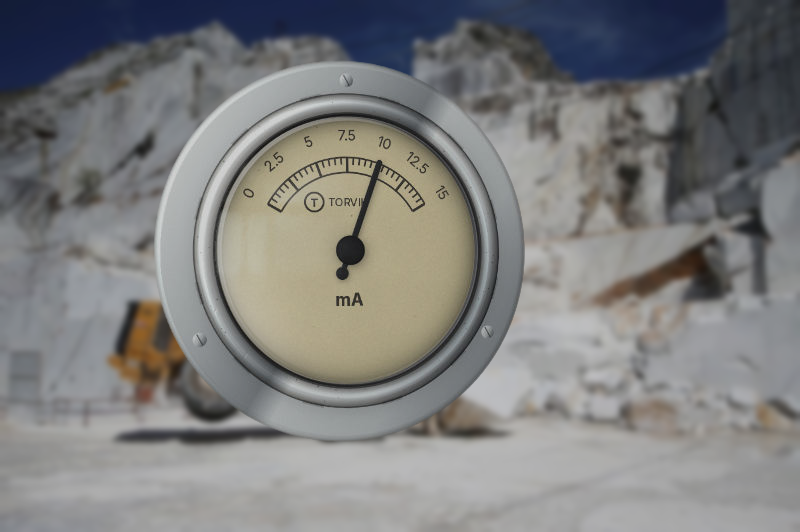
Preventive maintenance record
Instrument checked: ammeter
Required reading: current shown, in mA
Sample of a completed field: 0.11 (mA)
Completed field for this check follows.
10 (mA)
